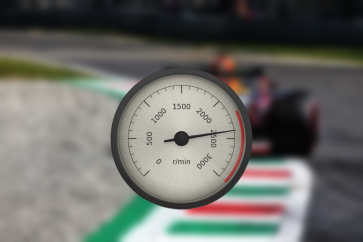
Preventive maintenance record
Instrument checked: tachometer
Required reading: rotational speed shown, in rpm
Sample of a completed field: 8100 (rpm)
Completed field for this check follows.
2400 (rpm)
